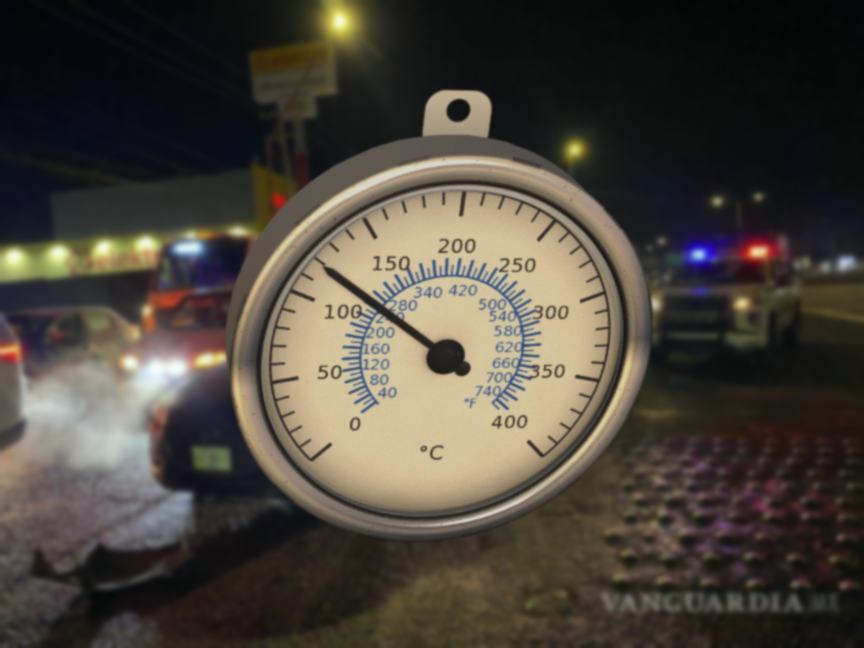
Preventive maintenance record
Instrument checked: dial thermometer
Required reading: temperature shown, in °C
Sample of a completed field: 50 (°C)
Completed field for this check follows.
120 (°C)
